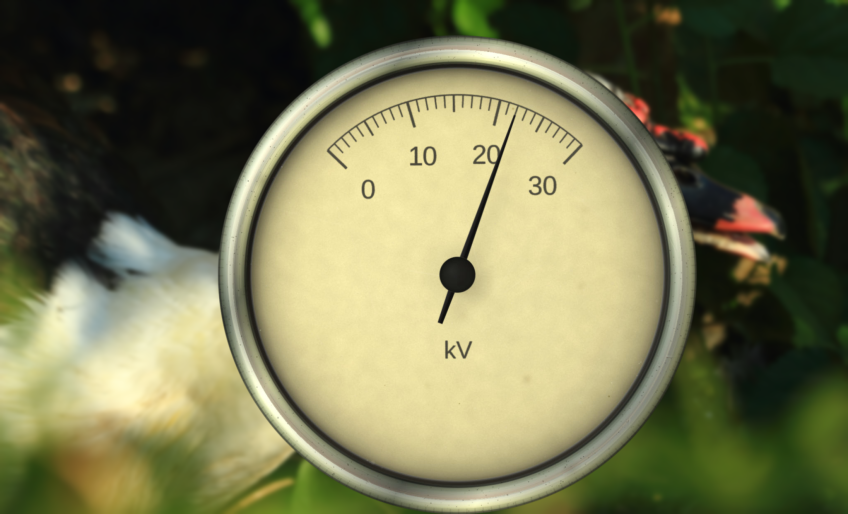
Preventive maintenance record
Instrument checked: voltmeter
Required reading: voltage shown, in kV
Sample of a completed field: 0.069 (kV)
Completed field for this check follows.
22 (kV)
